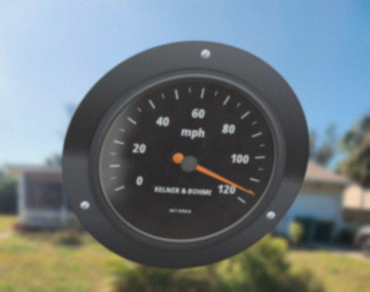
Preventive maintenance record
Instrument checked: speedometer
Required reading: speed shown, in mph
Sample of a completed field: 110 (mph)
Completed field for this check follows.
115 (mph)
